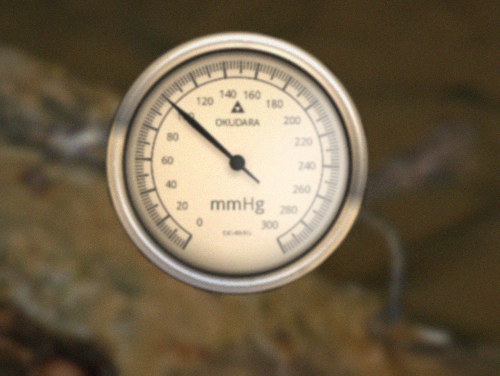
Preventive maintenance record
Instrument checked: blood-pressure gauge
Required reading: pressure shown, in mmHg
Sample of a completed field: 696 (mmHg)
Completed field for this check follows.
100 (mmHg)
